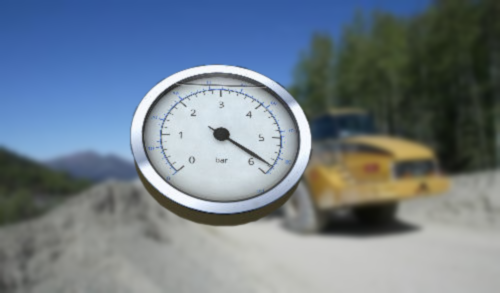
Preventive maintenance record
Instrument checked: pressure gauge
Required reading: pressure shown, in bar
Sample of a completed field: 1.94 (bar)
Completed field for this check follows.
5.8 (bar)
